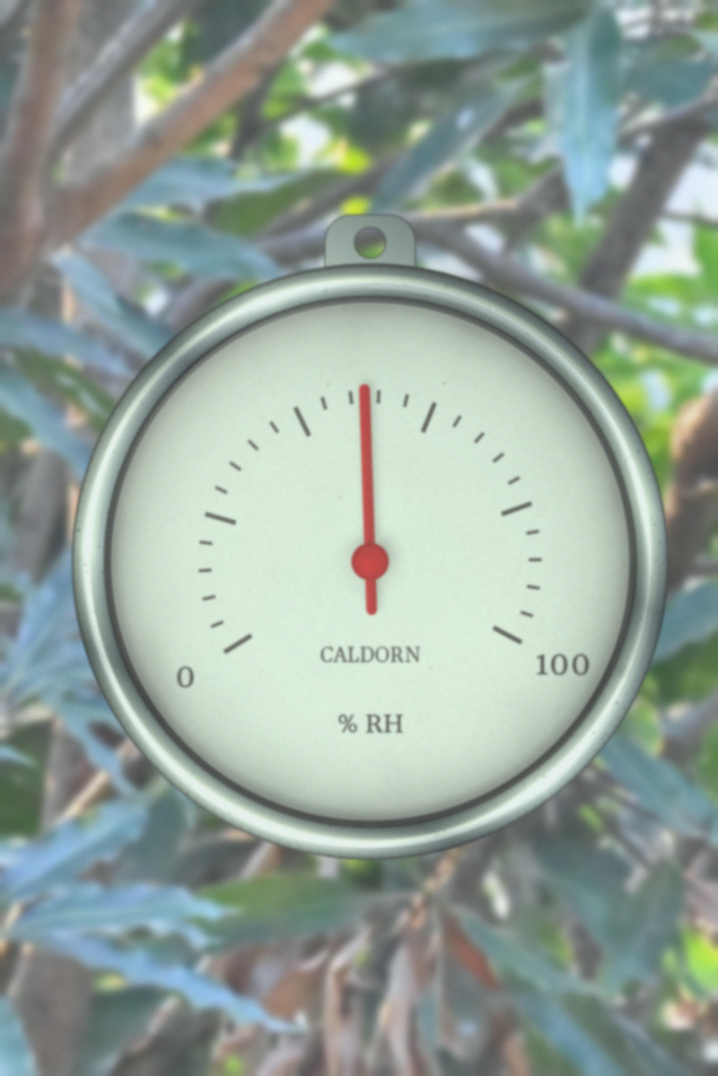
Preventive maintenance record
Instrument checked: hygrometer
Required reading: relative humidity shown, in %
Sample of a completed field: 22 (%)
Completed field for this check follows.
50 (%)
